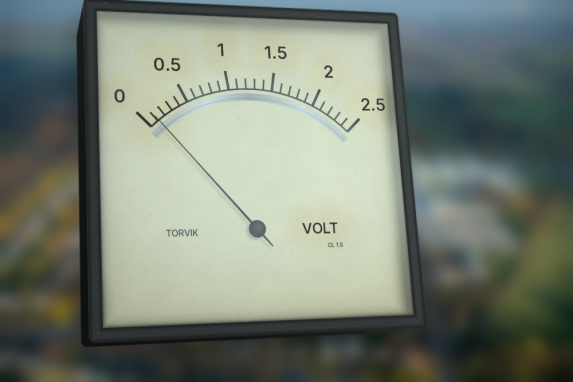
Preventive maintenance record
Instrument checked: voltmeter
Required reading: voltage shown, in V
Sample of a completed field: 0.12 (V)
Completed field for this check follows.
0.1 (V)
